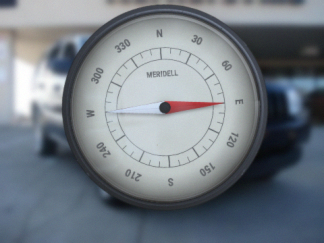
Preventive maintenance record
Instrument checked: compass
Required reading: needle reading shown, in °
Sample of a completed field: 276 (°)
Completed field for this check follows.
90 (°)
